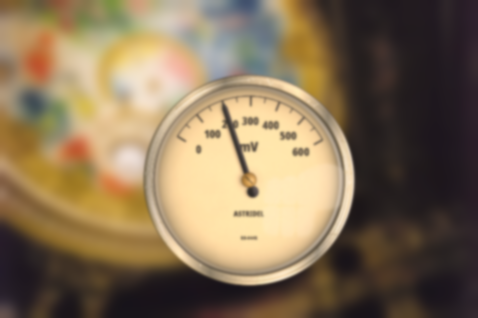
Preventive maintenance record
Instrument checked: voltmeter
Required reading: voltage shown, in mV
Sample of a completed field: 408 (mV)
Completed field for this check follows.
200 (mV)
